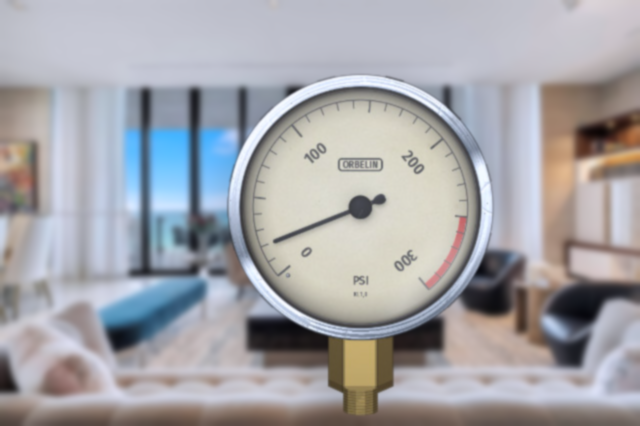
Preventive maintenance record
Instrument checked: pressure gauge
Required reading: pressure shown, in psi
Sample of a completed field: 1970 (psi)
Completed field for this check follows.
20 (psi)
